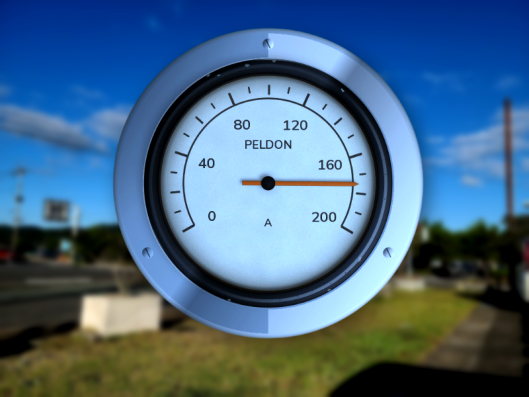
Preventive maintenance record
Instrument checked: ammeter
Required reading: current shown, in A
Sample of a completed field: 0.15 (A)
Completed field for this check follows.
175 (A)
